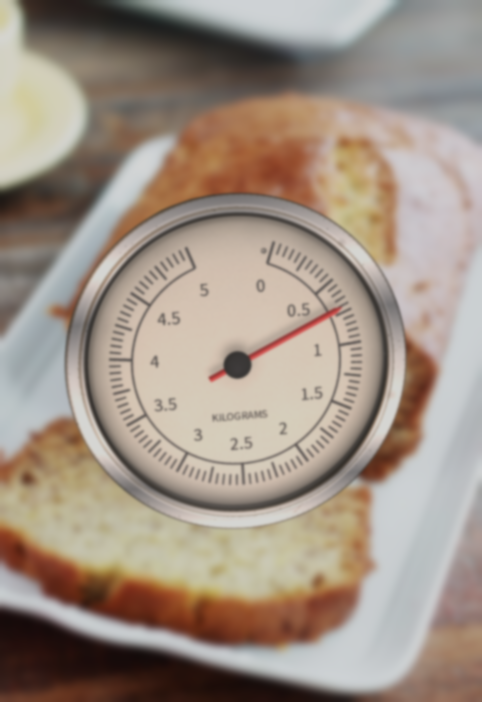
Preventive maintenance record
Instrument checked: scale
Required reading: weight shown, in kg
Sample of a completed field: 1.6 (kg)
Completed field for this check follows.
0.7 (kg)
